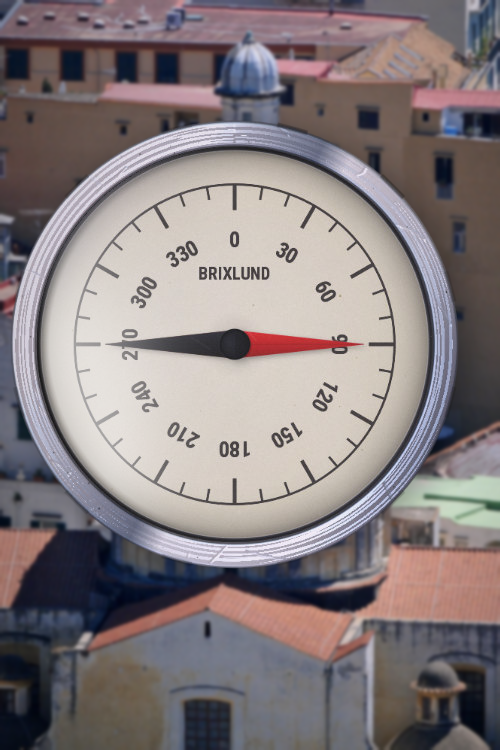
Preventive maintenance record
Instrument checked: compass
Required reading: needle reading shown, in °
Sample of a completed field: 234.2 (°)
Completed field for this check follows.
90 (°)
